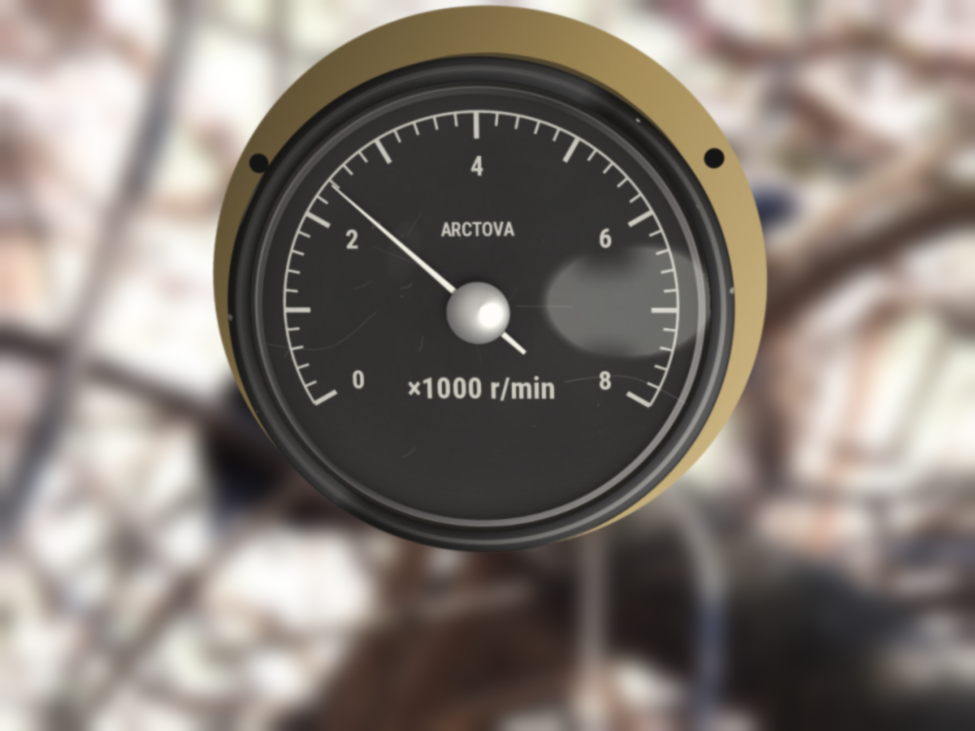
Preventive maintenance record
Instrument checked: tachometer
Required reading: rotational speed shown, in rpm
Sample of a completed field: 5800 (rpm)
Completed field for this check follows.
2400 (rpm)
